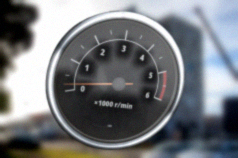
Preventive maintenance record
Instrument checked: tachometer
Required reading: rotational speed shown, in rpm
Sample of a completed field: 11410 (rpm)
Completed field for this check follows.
250 (rpm)
